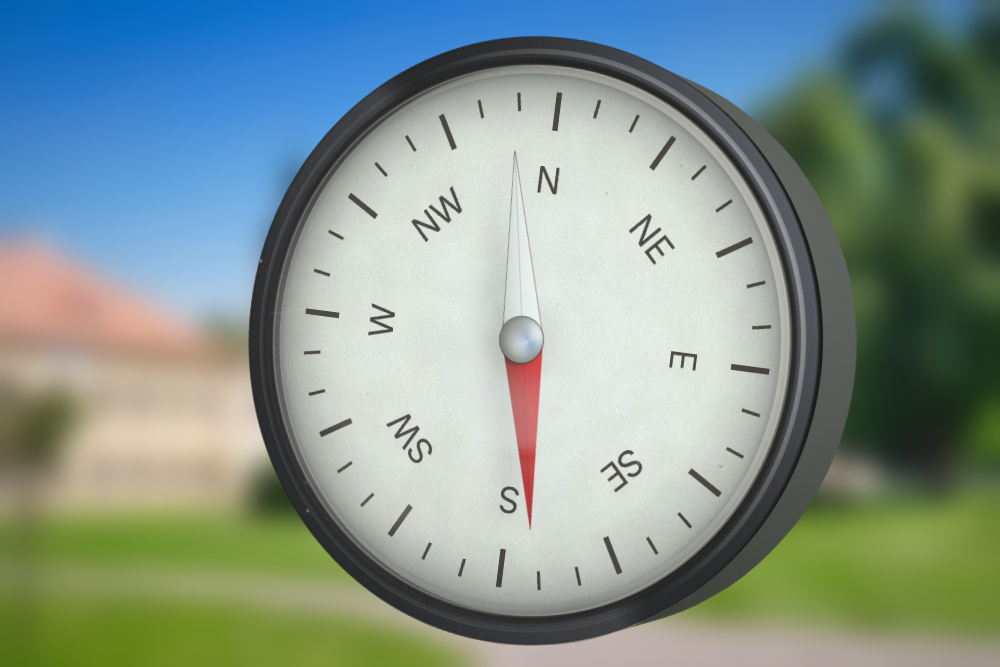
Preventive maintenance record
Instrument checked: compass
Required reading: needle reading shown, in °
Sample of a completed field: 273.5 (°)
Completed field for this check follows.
170 (°)
